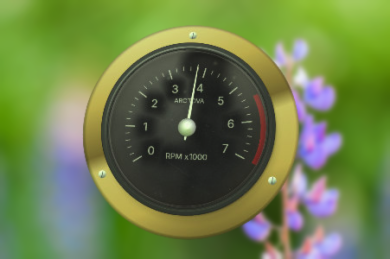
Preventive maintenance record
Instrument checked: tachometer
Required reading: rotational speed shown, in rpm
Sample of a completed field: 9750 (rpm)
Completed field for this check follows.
3800 (rpm)
